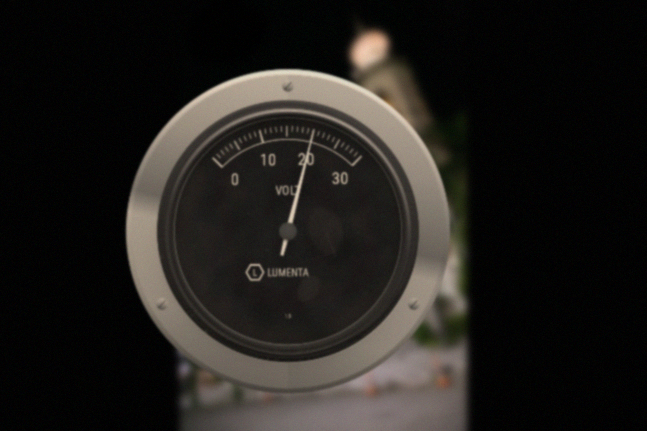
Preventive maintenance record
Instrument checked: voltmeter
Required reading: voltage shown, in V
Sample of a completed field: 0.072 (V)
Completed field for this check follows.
20 (V)
